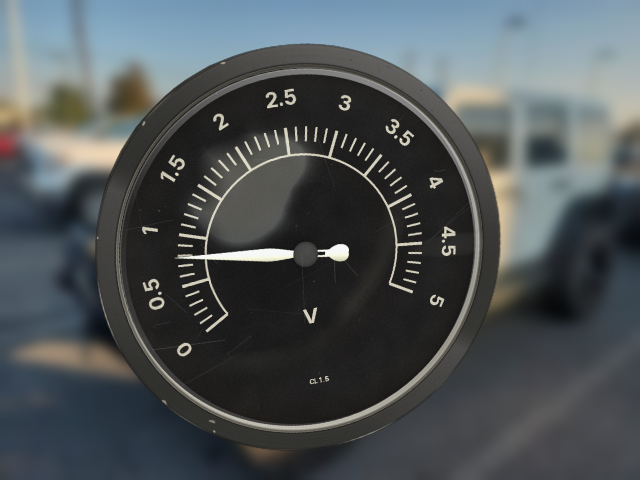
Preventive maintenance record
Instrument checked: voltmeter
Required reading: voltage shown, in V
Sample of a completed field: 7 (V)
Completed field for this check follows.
0.8 (V)
